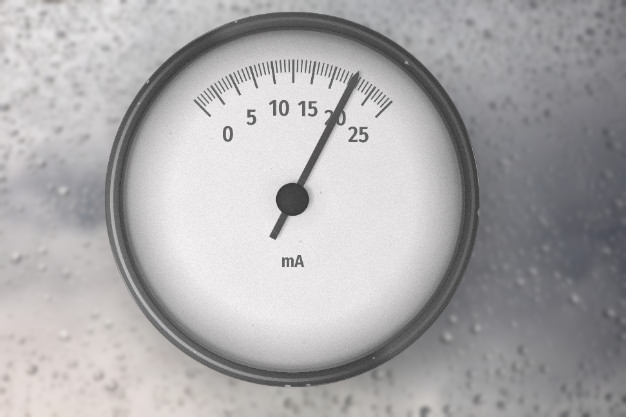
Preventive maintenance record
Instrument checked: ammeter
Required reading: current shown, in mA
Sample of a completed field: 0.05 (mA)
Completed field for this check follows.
20 (mA)
